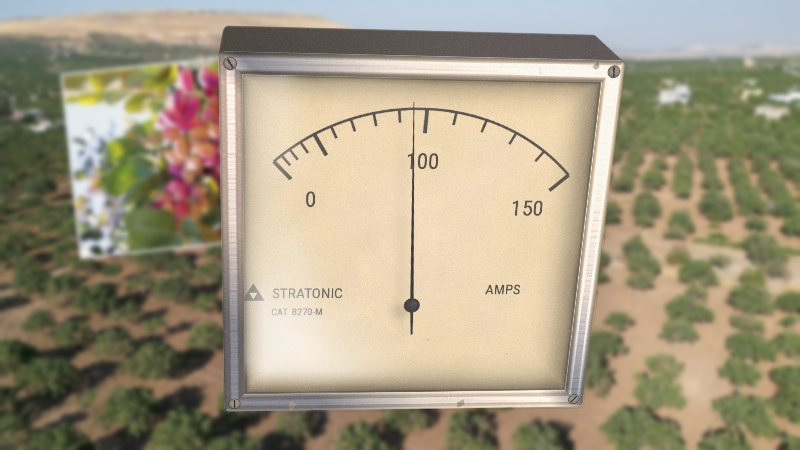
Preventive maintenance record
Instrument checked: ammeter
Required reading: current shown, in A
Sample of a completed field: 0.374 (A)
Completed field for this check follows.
95 (A)
